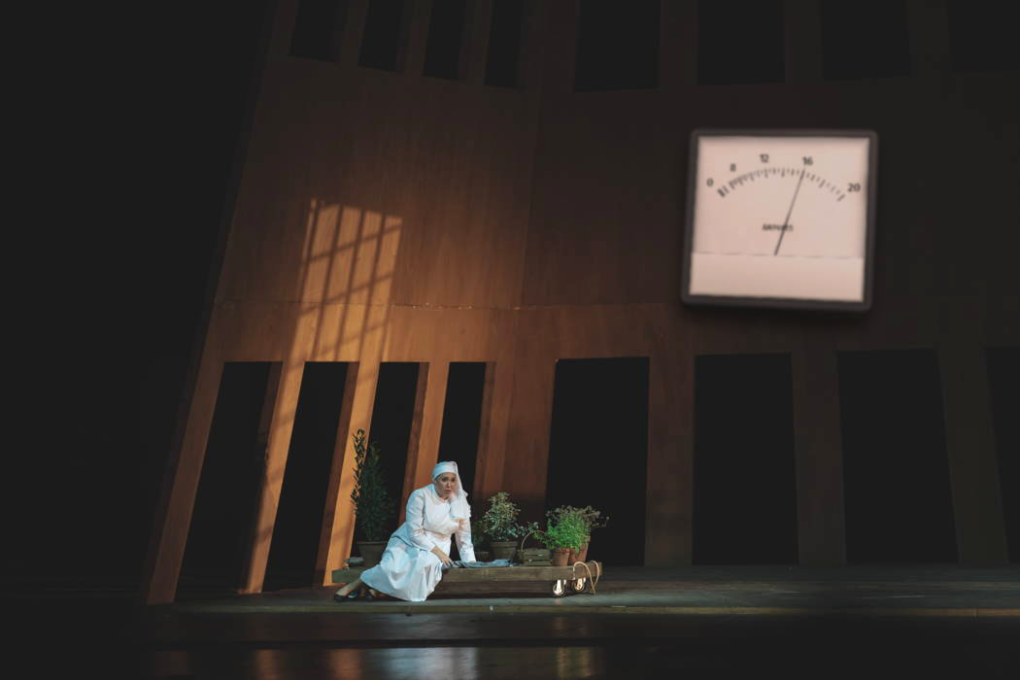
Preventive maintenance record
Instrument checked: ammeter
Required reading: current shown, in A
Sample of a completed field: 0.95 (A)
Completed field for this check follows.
16 (A)
